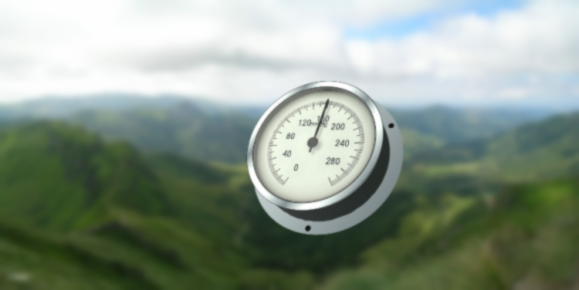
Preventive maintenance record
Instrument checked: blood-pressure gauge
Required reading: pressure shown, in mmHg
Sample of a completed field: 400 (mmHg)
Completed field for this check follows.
160 (mmHg)
